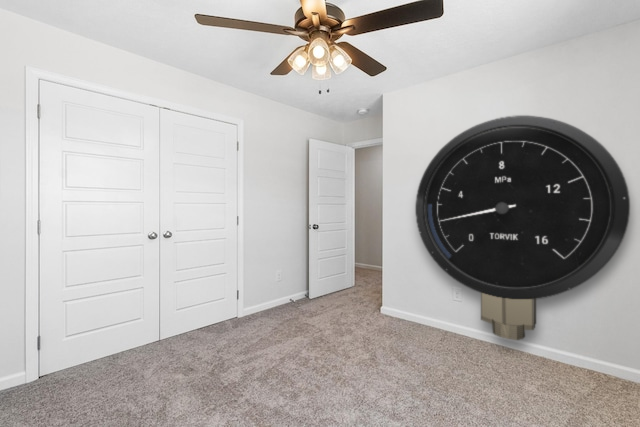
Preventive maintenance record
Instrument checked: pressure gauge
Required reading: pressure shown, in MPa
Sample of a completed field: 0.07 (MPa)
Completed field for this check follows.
2 (MPa)
